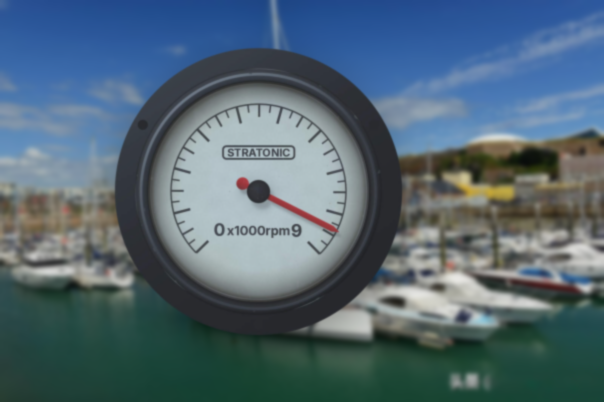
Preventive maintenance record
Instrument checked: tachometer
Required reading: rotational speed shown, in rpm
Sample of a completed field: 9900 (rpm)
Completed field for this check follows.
8375 (rpm)
